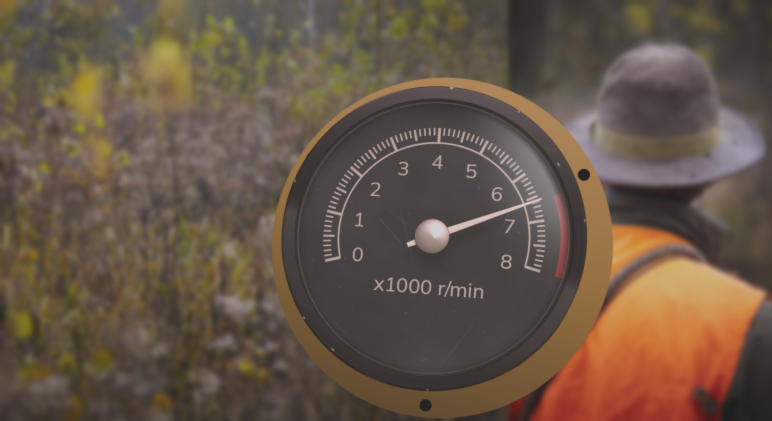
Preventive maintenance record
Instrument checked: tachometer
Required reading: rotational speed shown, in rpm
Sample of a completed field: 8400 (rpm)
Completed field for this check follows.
6600 (rpm)
